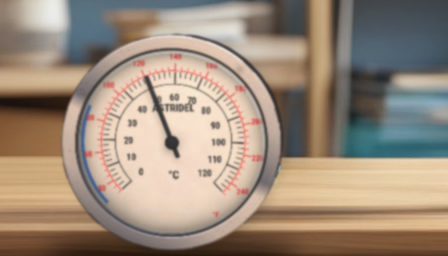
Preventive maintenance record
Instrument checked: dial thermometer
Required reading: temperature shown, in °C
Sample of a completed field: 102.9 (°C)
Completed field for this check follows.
50 (°C)
